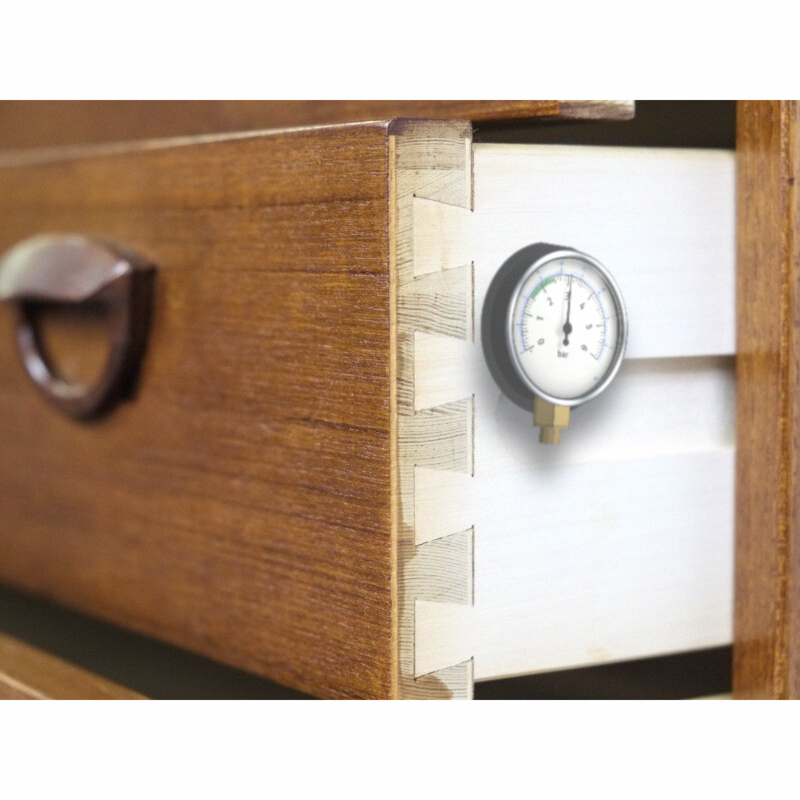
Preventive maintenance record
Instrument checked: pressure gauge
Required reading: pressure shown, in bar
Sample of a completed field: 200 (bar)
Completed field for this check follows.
3 (bar)
